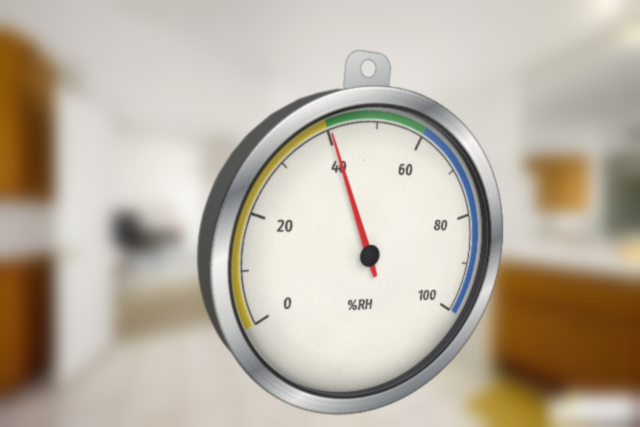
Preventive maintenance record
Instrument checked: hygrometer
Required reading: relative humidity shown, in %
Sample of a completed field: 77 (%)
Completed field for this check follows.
40 (%)
